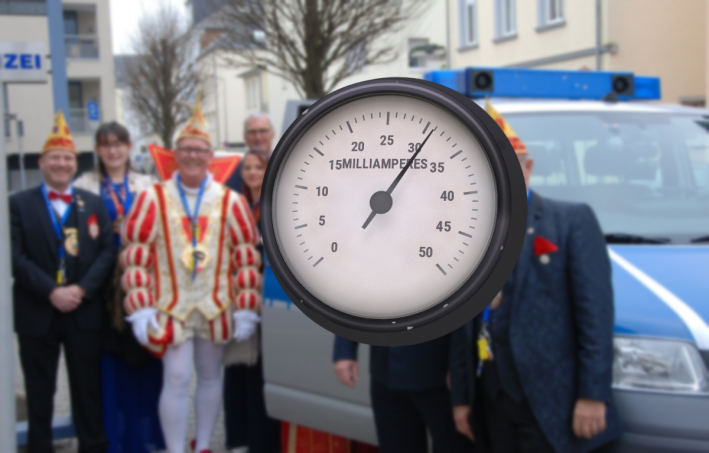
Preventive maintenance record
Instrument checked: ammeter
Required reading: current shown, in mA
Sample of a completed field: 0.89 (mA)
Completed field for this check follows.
31 (mA)
